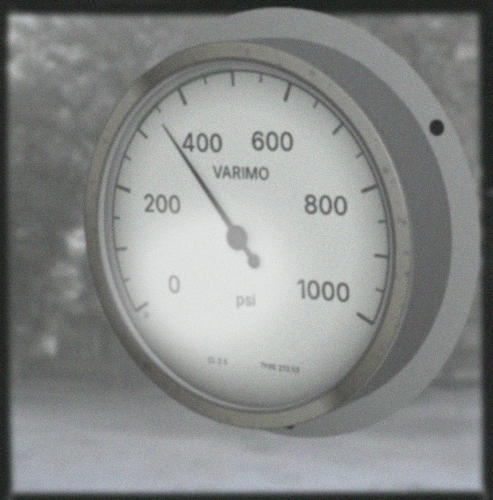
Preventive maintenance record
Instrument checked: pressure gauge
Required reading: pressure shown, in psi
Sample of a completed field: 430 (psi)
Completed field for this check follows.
350 (psi)
